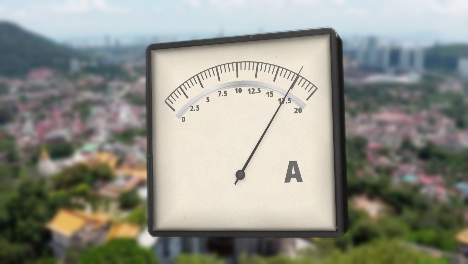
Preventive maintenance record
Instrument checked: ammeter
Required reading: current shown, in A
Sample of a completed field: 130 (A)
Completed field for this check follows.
17.5 (A)
